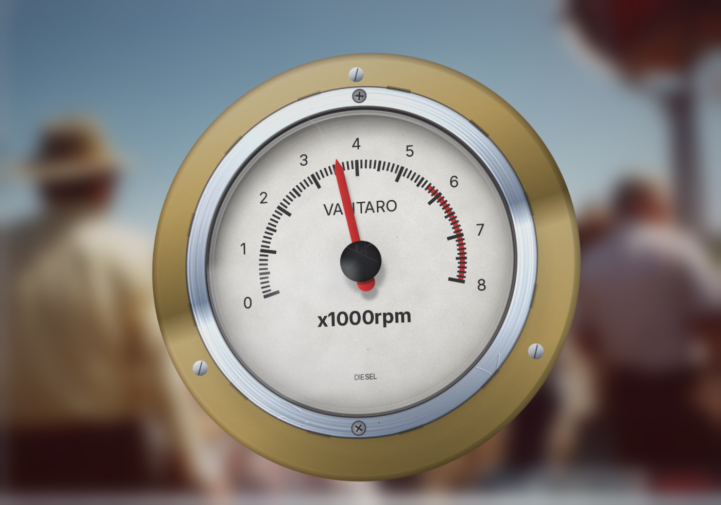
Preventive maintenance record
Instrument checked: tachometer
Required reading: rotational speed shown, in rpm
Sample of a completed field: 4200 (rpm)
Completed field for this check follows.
3600 (rpm)
